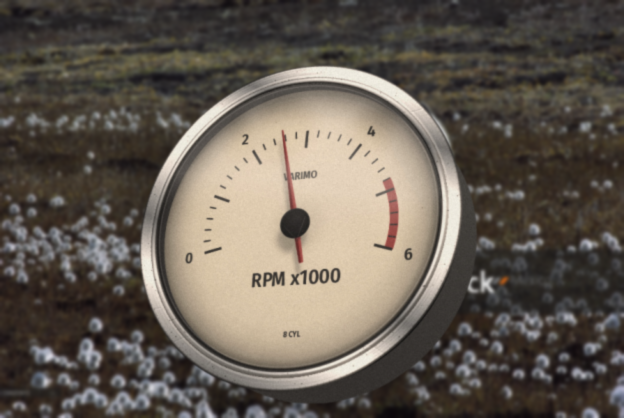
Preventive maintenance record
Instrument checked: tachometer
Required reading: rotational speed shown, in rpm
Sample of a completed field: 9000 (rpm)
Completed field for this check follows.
2600 (rpm)
